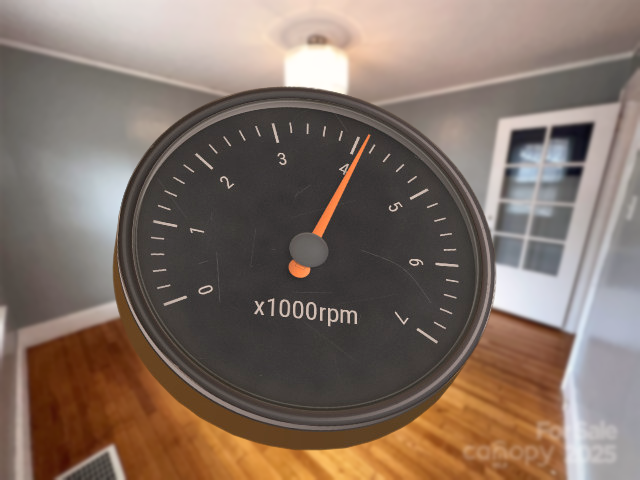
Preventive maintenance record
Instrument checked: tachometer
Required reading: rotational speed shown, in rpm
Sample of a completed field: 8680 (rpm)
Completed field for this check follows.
4100 (rpm)
